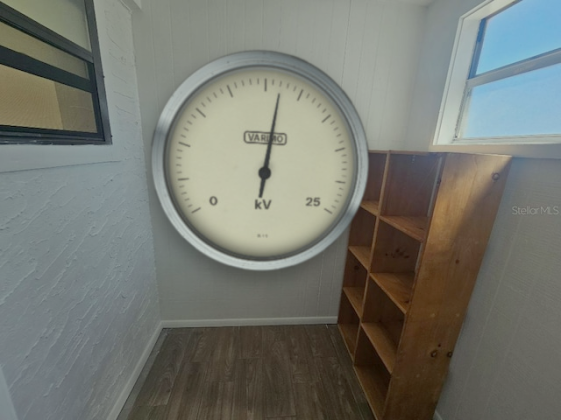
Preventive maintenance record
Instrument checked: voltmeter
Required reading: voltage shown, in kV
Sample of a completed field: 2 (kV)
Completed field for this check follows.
13.5 (kV)
